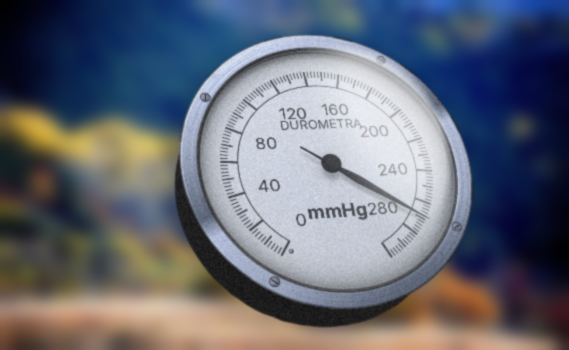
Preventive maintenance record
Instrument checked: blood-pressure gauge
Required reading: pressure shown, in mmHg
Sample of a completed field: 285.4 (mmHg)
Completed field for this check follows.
270 (mmHg)
